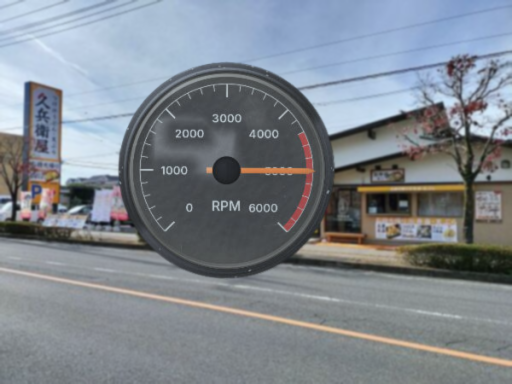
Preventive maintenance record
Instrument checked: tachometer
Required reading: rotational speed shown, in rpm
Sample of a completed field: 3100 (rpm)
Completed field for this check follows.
5000 (rpm)
